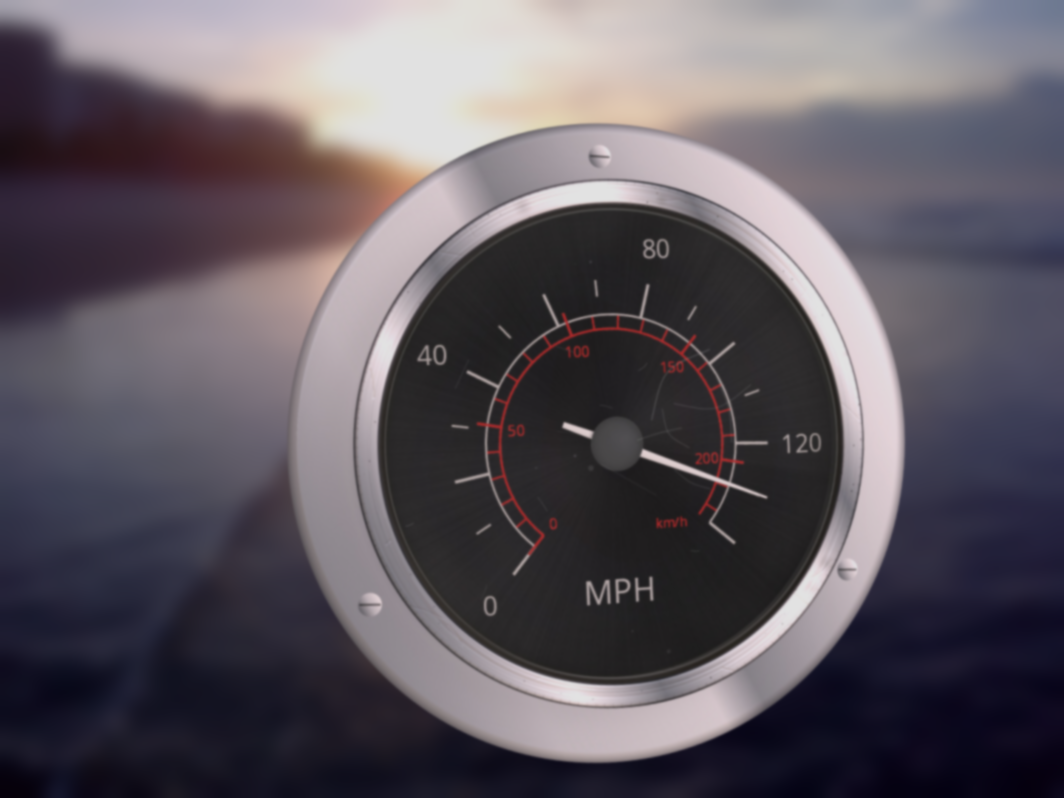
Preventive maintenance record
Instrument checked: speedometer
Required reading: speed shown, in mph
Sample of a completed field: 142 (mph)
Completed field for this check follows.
130 (mph)
